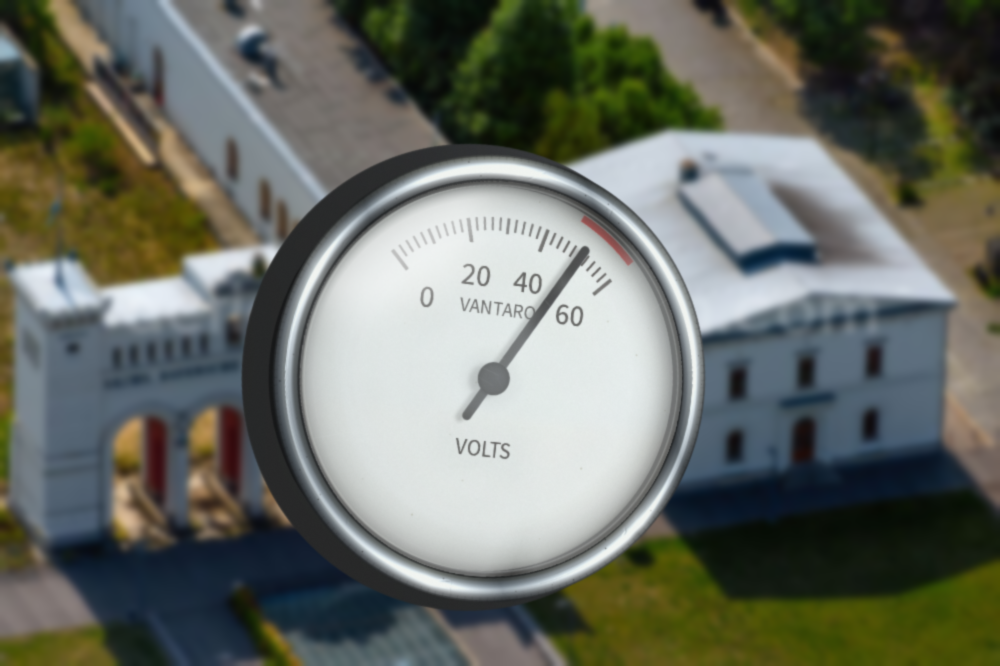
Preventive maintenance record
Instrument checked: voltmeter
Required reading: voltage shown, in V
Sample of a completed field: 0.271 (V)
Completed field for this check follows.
50 (V)
